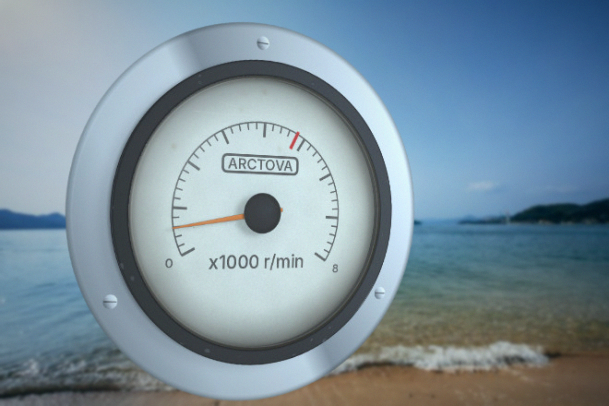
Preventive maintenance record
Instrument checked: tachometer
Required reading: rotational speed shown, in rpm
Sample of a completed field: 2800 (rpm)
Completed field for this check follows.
600 (rpm)
